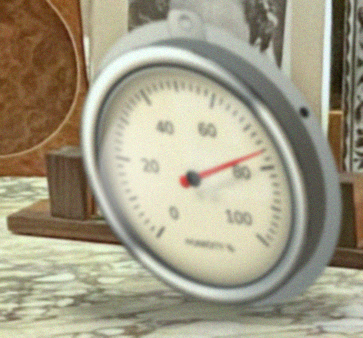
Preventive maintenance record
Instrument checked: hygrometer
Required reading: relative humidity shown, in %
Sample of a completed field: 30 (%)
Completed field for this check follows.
76 (%)
